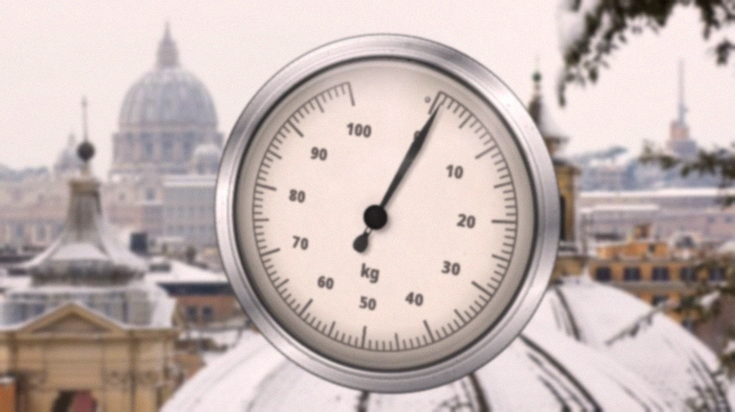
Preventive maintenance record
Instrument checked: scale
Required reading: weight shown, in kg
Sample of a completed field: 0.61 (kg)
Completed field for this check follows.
1 (kg)
